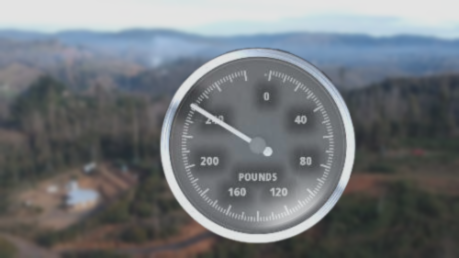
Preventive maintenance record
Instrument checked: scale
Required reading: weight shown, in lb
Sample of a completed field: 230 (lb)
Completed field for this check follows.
240 (lb)
